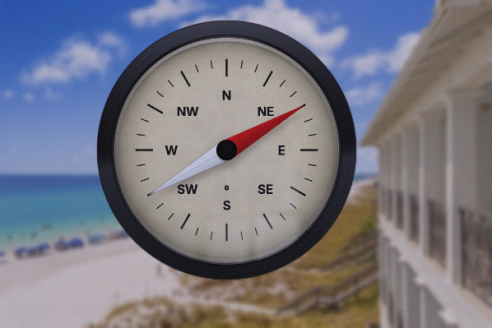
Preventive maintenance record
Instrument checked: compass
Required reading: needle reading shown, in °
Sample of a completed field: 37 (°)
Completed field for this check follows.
60 (°)
